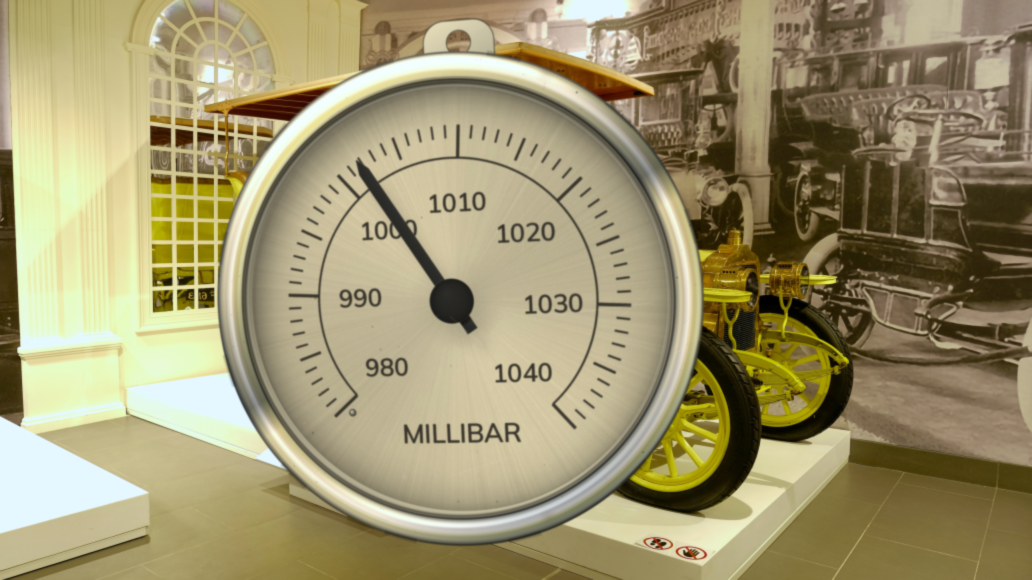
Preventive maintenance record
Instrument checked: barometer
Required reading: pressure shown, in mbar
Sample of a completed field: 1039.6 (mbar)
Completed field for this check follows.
1002 (mbar)
